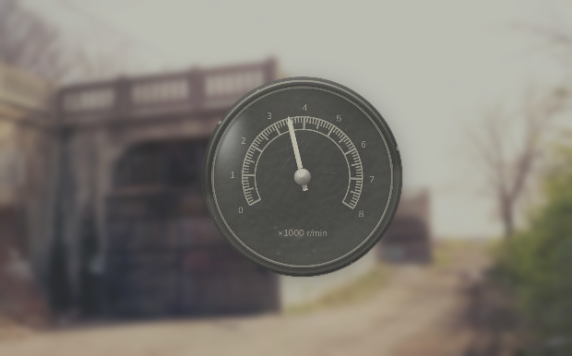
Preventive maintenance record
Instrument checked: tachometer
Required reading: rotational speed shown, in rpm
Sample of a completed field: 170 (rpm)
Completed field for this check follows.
3500 (rpm)
